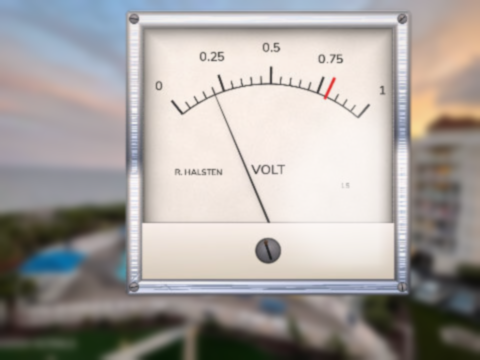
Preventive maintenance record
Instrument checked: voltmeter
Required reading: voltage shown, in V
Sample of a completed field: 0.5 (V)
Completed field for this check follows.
0.2 (V)
